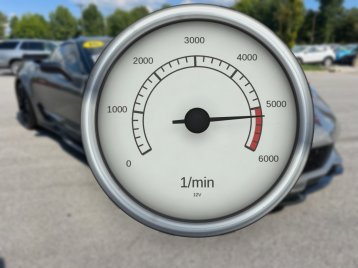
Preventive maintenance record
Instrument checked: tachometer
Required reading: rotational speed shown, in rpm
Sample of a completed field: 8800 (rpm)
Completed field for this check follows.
5200 (rpm)
